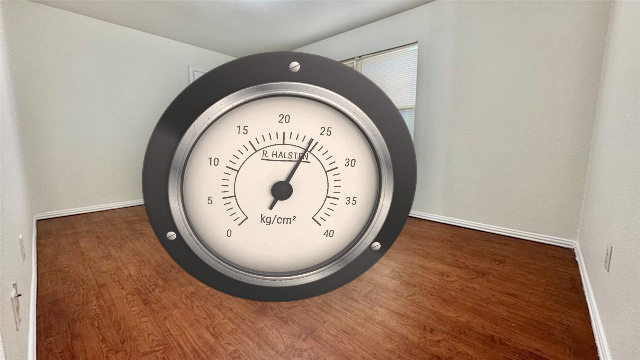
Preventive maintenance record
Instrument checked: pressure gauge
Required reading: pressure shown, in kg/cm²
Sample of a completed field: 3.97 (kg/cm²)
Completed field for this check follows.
24 (kg/cm²)
